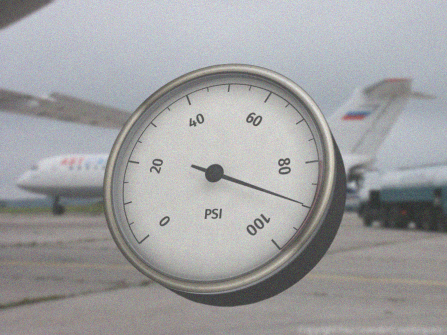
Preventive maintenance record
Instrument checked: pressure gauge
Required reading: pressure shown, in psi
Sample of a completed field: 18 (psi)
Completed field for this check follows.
90 (psi)
